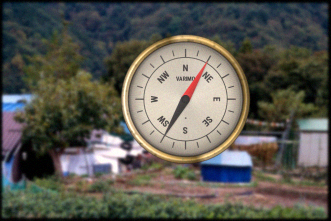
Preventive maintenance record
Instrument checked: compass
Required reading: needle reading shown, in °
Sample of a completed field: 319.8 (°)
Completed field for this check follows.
30 (°)
